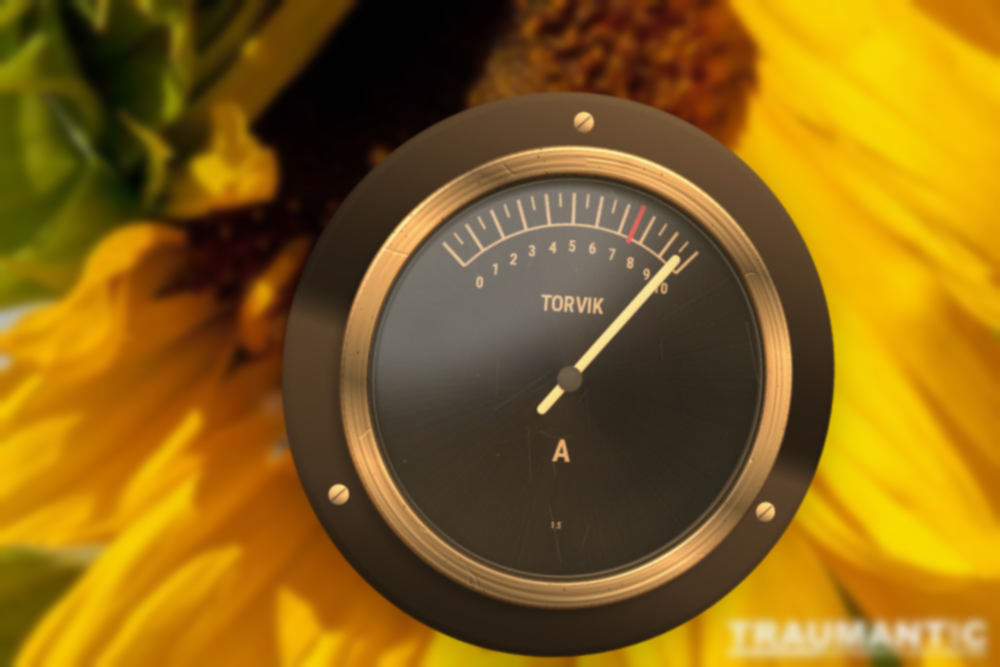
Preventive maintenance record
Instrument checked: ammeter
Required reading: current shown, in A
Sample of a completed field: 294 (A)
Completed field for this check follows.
9.5 (A)
